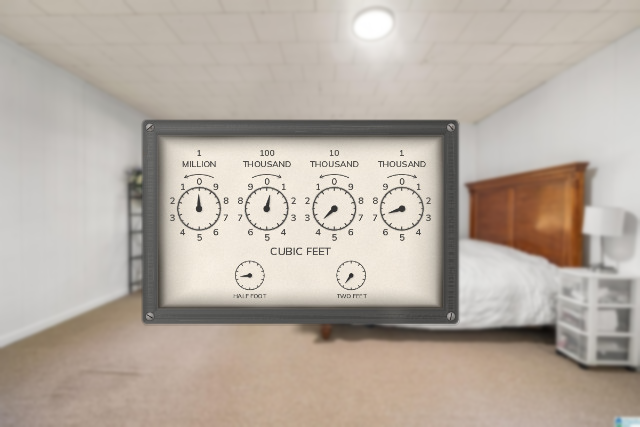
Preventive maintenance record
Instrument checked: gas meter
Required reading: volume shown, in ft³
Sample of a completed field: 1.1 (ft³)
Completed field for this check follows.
3700 (ft³)
